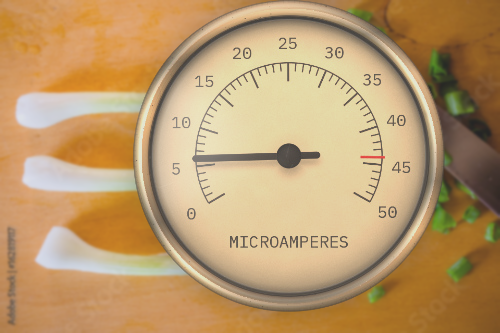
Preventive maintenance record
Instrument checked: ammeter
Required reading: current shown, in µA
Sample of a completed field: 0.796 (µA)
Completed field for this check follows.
6 (µA)
